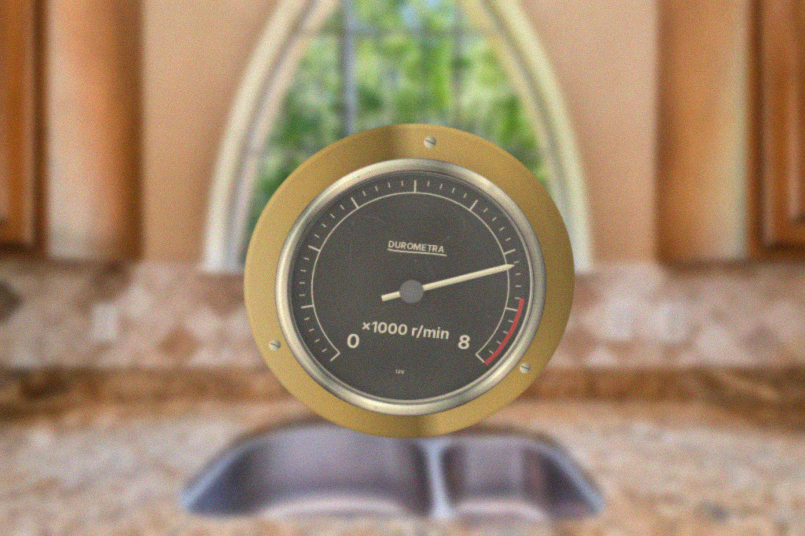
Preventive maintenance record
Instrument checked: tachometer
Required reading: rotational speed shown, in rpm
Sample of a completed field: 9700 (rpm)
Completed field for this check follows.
6200 (rpm)
